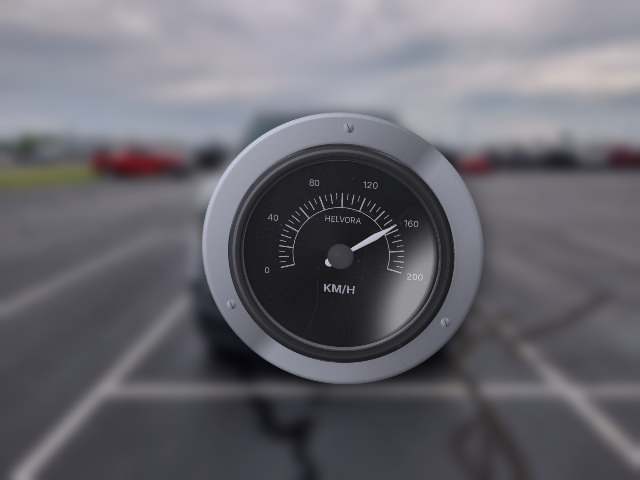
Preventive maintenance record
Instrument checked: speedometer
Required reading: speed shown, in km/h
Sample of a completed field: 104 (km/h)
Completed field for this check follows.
155 (km/h)
